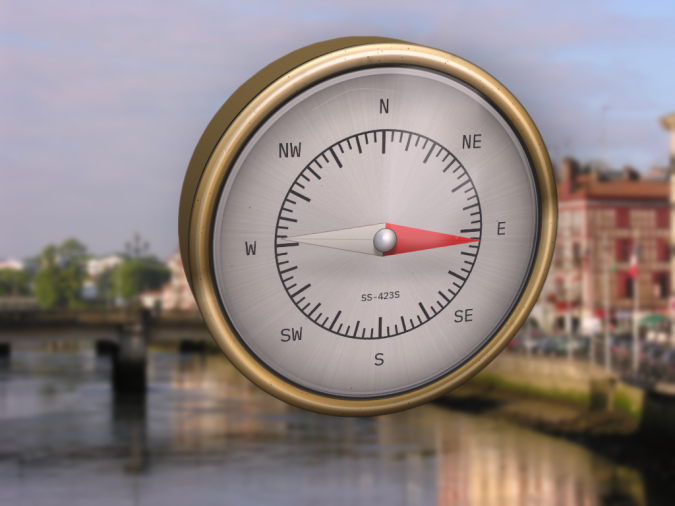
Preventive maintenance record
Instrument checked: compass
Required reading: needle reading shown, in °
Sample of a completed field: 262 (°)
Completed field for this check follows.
95 (°)
